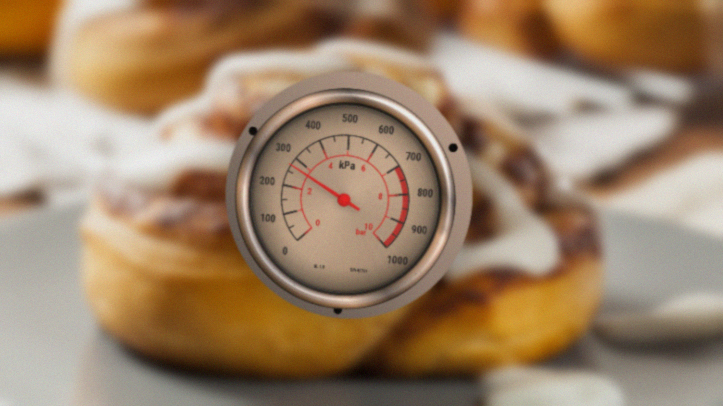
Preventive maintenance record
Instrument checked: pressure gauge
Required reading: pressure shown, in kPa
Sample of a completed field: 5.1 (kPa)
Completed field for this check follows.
275 (kPa)
